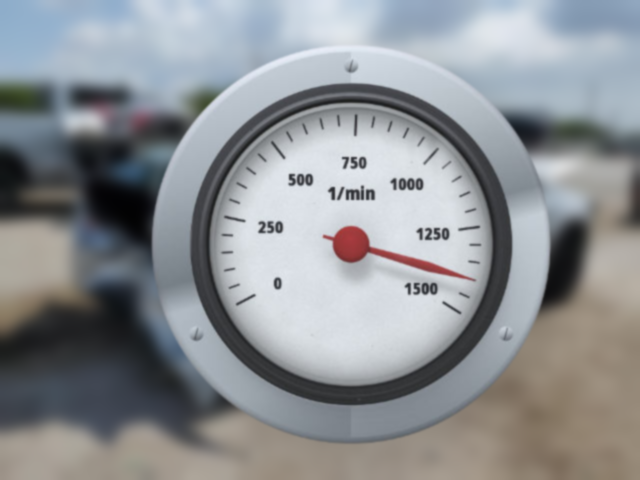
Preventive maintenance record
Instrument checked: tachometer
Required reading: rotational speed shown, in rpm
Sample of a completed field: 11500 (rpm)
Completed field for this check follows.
1400 (rpm)
